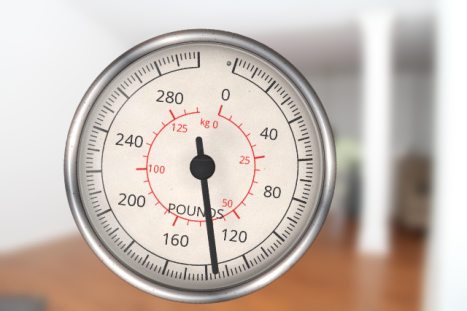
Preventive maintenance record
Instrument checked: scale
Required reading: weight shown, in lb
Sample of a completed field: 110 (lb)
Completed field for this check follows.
136 (lb)
